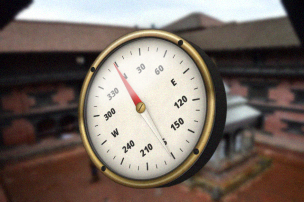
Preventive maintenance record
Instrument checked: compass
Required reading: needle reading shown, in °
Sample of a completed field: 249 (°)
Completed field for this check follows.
0 (°)
